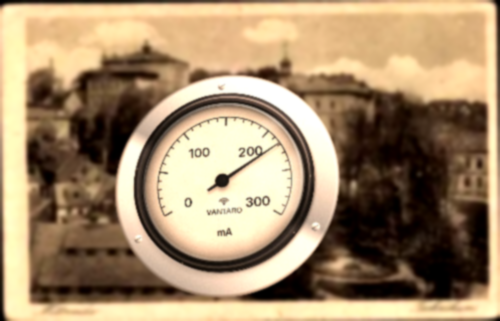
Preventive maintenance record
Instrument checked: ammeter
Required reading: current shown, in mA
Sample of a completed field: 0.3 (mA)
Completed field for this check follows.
220 (mA)
